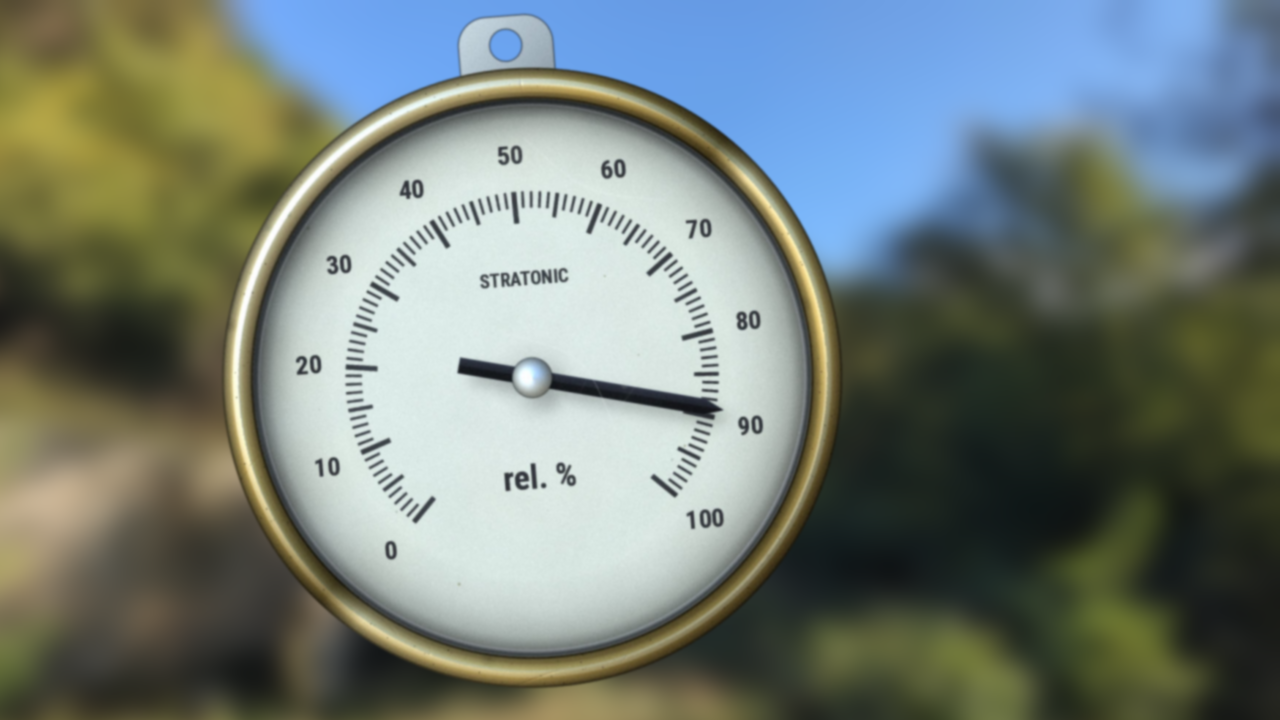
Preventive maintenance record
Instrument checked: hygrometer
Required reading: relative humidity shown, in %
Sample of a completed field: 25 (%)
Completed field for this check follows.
89 (%)
